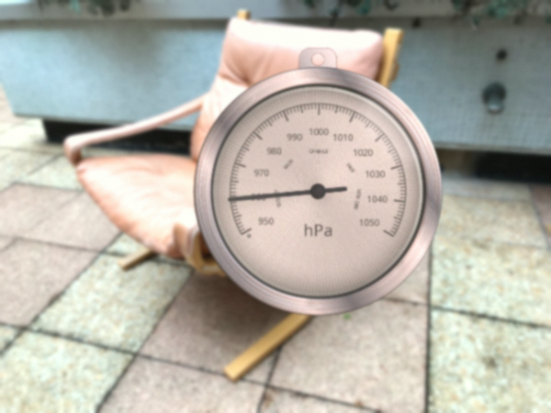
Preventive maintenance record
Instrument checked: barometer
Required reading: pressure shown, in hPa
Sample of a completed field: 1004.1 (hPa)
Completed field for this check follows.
960 (hPa)
